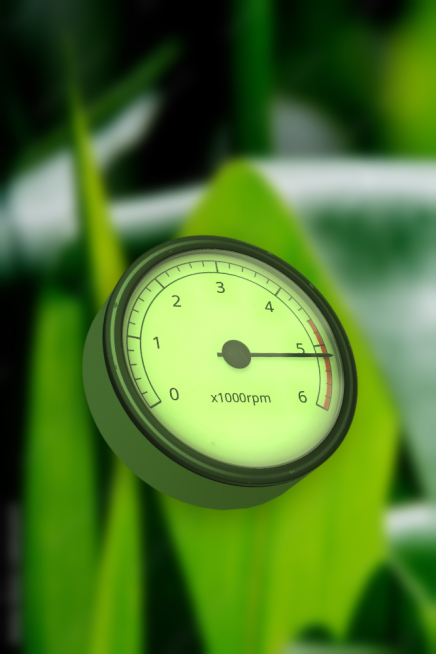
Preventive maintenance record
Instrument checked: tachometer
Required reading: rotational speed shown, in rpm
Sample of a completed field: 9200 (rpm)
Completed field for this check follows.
5200 (rpm)
